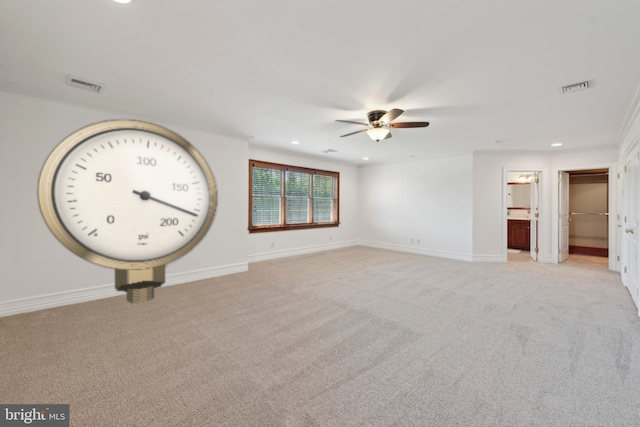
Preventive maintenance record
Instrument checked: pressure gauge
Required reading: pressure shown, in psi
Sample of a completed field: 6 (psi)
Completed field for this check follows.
180 (psi)
